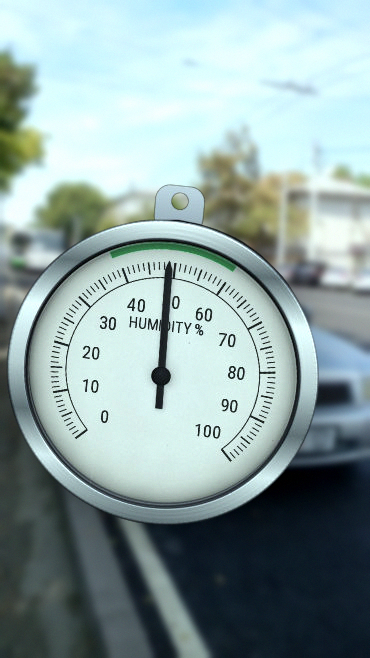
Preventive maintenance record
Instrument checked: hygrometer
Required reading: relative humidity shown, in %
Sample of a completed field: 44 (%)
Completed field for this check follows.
49 (%)
